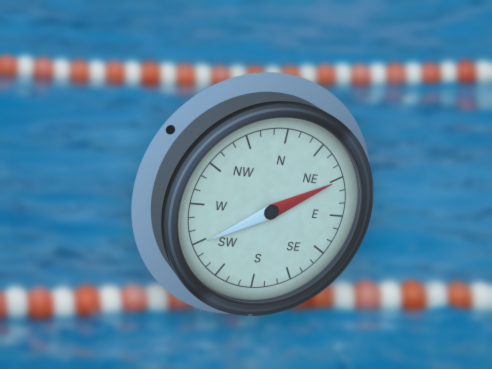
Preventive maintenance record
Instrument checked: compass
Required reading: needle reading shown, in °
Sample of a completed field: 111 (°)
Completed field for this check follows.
60 (°)
